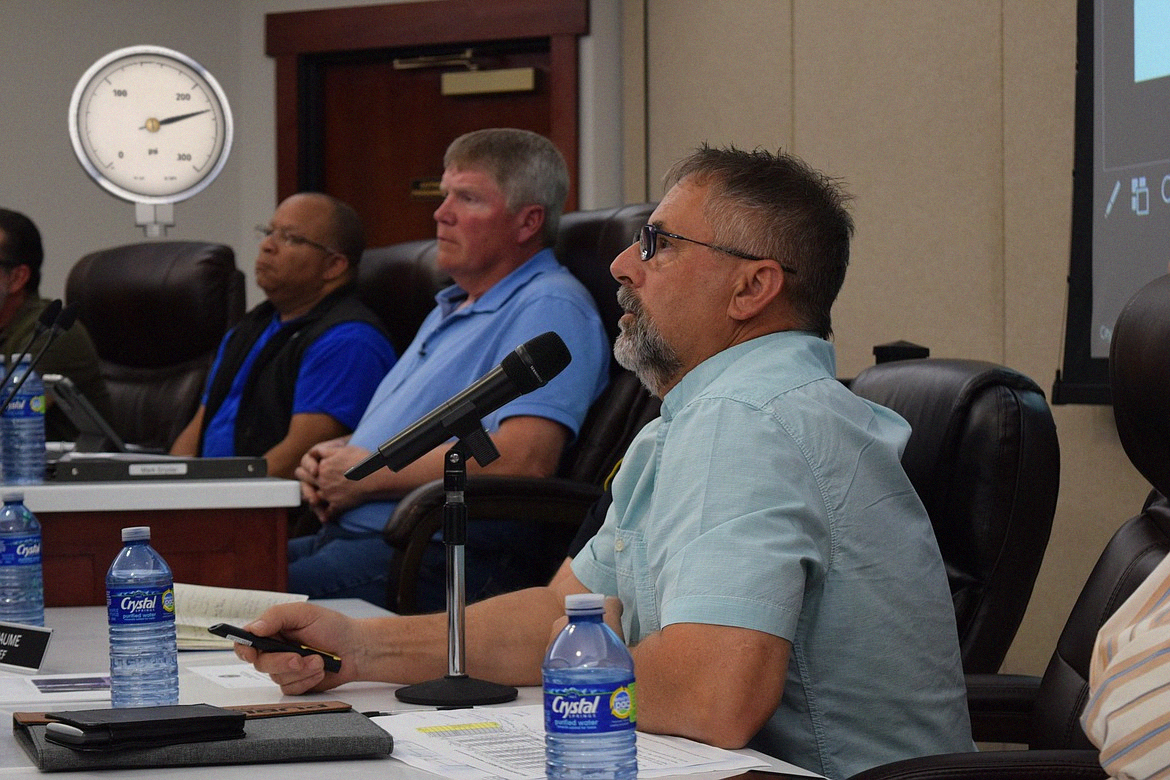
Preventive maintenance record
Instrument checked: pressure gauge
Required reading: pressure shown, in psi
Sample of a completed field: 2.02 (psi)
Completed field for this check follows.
230 (psi)
